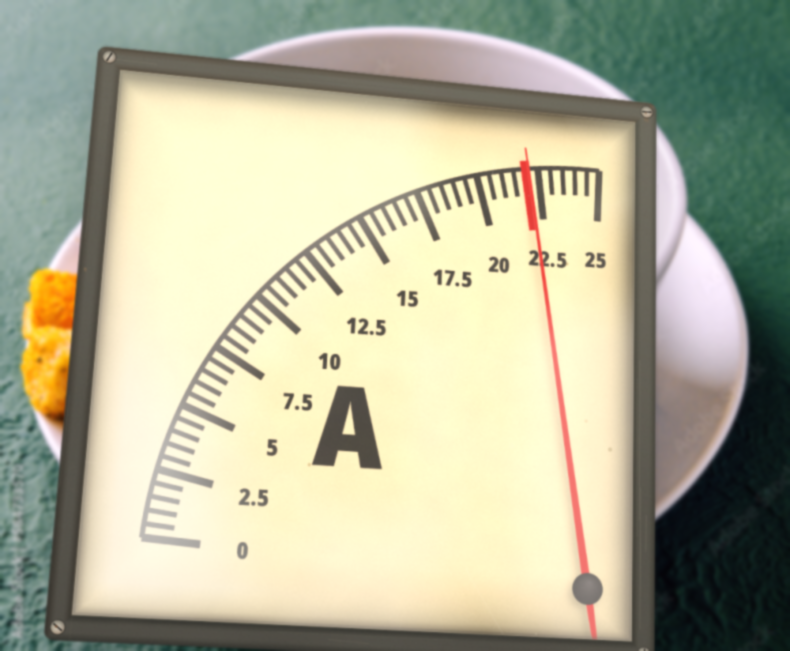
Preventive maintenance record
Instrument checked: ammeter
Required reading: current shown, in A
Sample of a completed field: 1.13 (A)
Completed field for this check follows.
22 (A)
